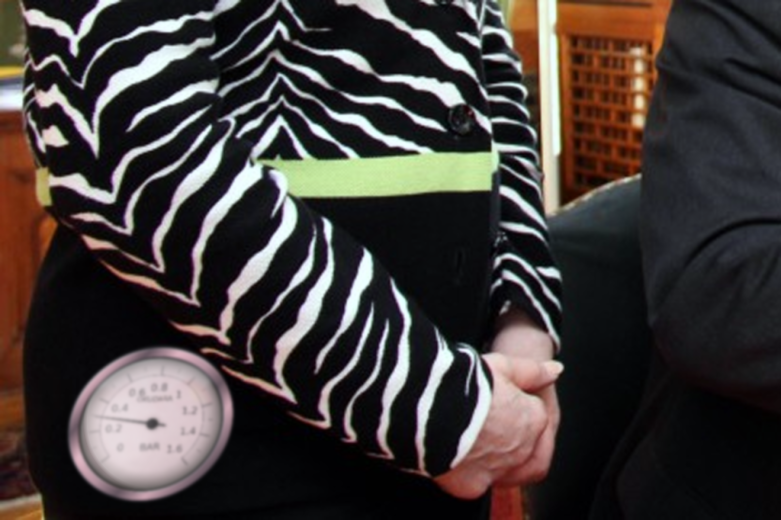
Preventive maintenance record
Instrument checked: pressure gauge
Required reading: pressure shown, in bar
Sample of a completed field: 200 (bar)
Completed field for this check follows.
0.3 (bar)
